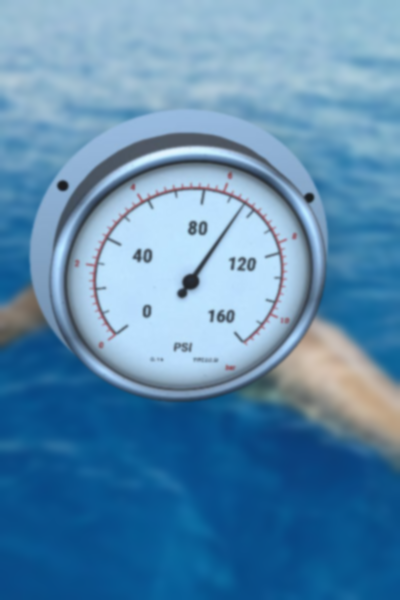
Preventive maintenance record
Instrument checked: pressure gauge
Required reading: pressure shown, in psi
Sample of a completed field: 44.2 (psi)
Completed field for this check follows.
95 (psi)
